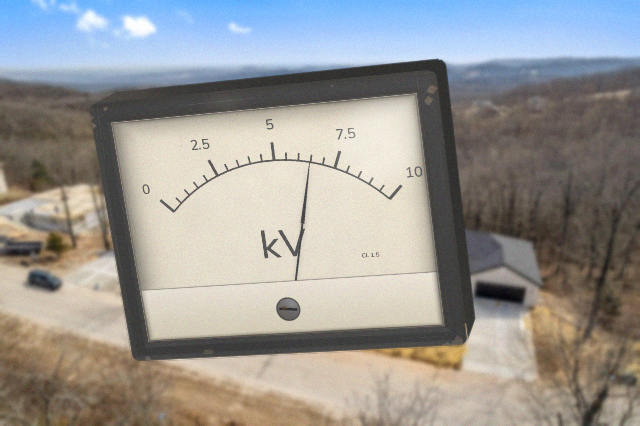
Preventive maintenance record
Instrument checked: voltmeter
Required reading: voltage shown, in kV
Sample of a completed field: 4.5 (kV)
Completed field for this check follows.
6.5 (kV)
